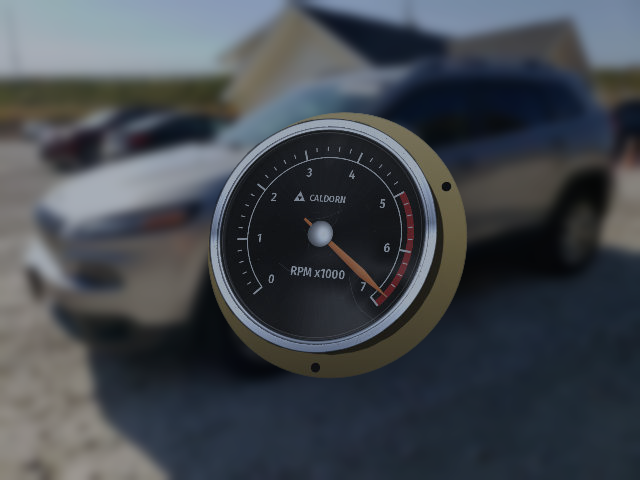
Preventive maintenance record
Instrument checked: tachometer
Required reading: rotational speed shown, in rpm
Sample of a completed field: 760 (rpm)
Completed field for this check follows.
6800 (rpm)
